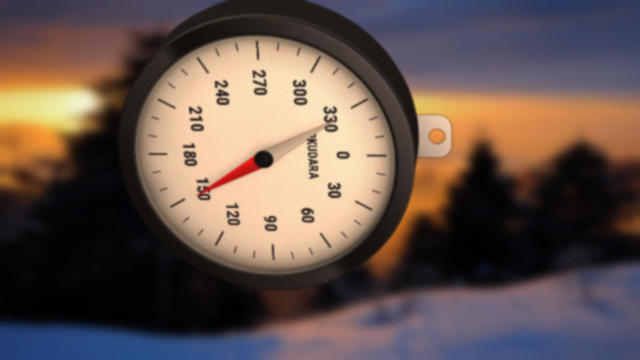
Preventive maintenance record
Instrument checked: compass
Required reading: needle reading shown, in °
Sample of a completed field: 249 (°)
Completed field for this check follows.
150 (°)
